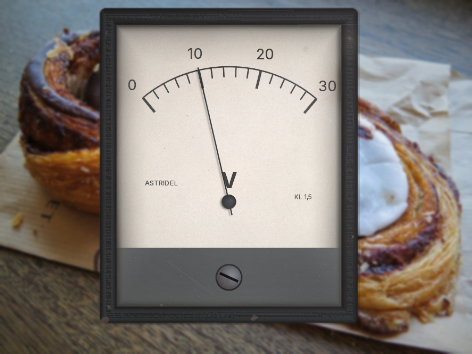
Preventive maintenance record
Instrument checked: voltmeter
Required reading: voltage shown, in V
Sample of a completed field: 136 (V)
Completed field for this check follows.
10 (V)
